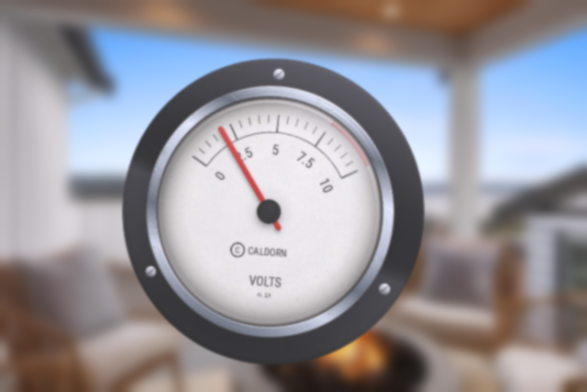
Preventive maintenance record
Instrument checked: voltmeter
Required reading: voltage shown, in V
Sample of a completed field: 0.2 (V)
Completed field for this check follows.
2 (V)
